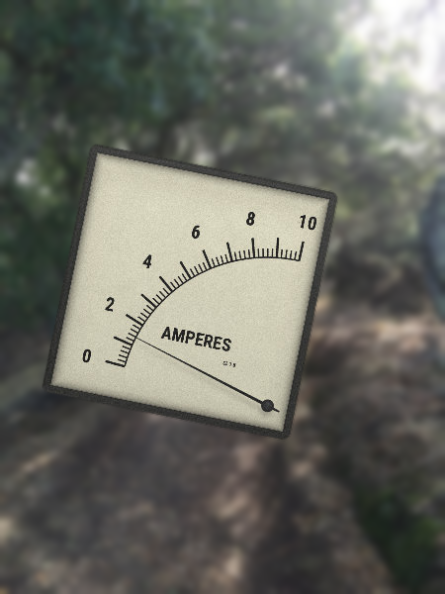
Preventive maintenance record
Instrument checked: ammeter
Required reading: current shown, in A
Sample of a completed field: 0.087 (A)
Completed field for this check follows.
1.4 (A)
